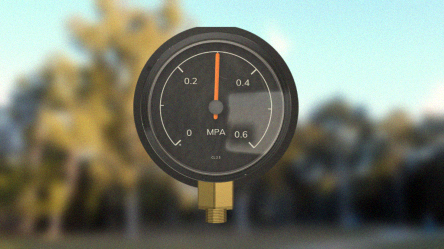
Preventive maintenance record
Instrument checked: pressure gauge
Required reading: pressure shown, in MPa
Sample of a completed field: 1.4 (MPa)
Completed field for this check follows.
0.3 (MPa)
